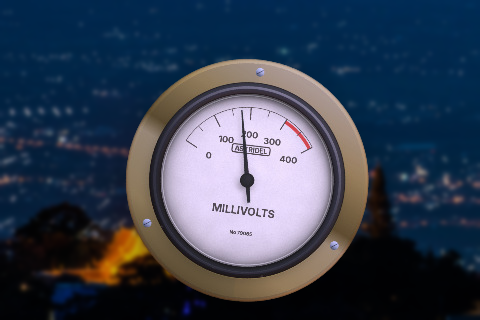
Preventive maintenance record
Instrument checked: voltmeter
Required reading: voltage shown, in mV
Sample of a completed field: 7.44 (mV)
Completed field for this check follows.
175 (mV)
